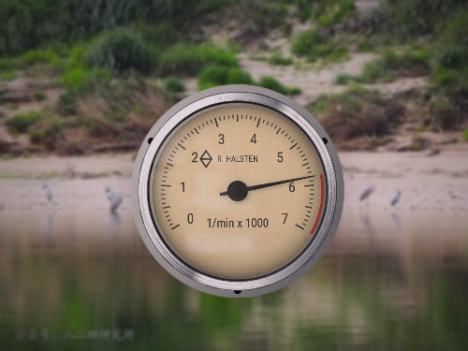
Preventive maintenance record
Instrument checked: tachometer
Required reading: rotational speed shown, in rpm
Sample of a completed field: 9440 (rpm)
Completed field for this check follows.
5800 (rpm)
